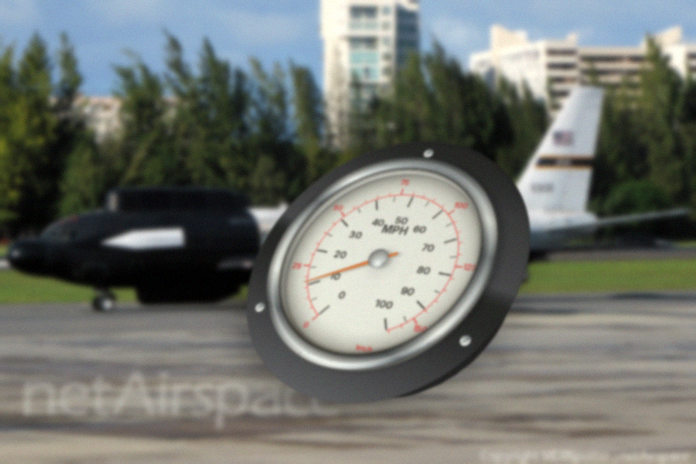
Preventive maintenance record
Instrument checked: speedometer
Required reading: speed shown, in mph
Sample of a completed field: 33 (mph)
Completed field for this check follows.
10 (mph)
